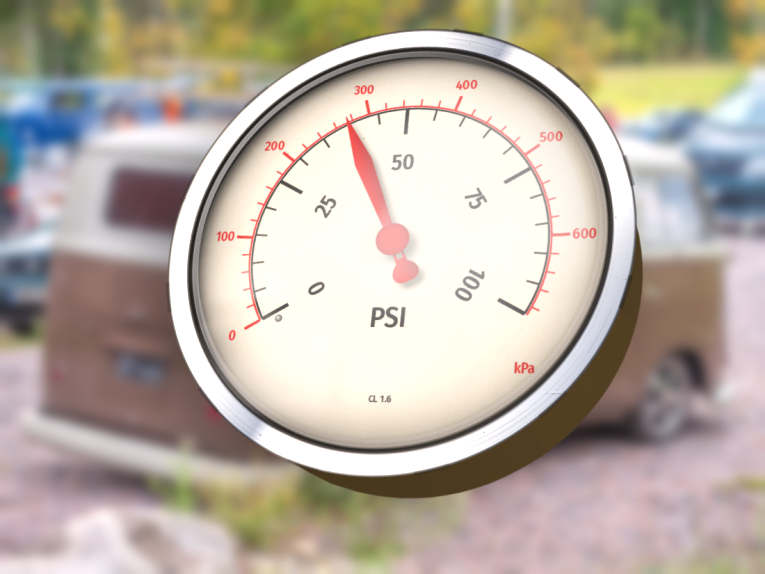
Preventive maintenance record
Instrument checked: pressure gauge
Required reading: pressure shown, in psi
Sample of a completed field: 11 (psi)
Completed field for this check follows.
40 (psi)
